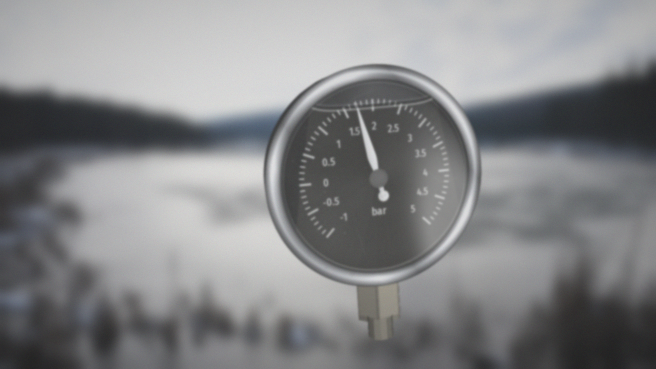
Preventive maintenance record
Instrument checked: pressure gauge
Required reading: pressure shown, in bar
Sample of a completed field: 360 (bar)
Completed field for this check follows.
1.7 (bar)
